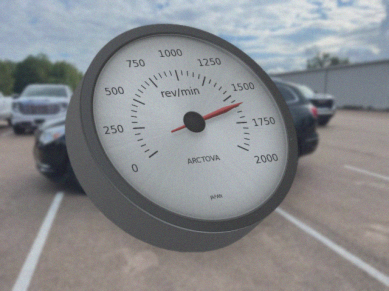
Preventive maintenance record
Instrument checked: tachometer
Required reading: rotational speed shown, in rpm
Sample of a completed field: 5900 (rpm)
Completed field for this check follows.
1600 (rpm)
